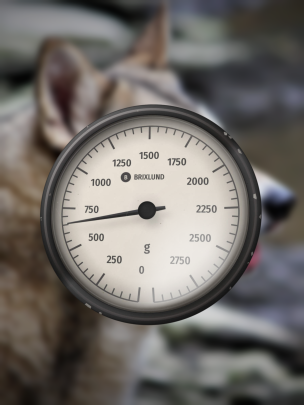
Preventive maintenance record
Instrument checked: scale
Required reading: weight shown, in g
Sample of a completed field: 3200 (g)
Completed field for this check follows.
650 (g)
